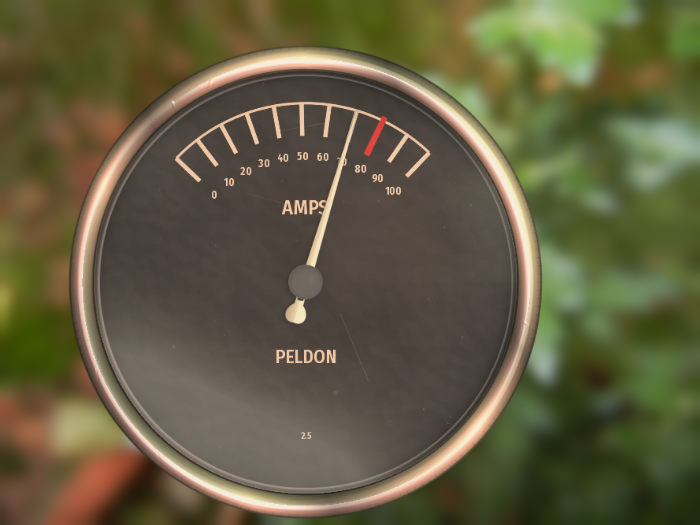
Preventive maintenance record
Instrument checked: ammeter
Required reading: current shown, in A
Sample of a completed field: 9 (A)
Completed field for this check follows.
70 (A)
